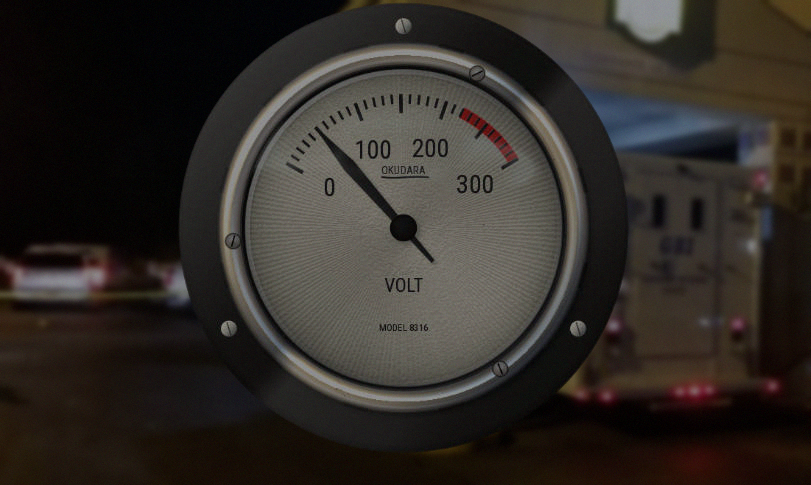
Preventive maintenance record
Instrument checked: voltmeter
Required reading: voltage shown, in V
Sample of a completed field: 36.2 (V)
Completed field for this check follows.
50 (V)
